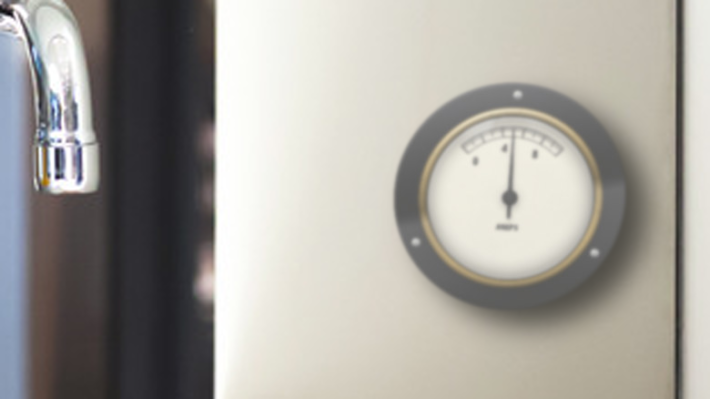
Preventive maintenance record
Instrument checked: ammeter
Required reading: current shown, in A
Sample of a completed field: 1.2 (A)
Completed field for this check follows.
5 (A)
